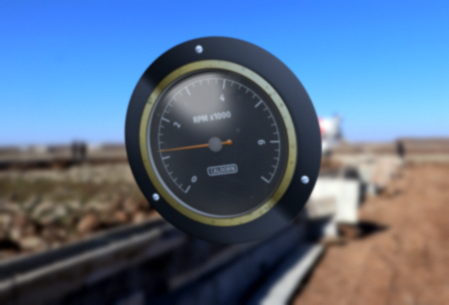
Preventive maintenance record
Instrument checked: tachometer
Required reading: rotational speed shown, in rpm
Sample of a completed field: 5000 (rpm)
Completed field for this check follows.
1200 (rpm)
